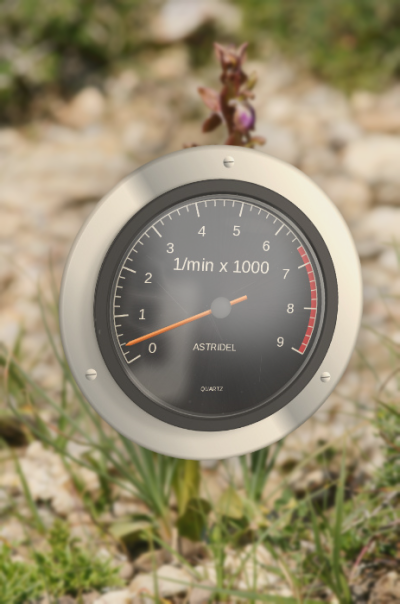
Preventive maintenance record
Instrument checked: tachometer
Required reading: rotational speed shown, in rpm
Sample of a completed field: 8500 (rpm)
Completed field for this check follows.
400 (rpm)
